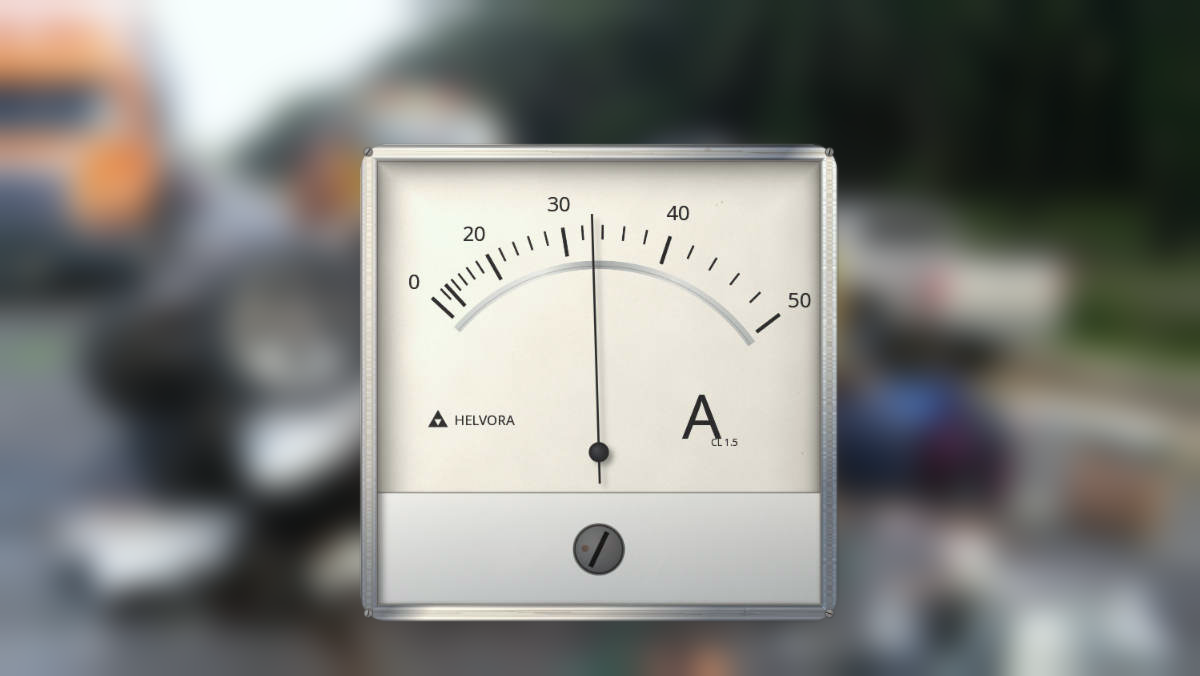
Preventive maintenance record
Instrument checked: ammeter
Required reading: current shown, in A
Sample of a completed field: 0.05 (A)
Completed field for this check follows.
33 (A)
